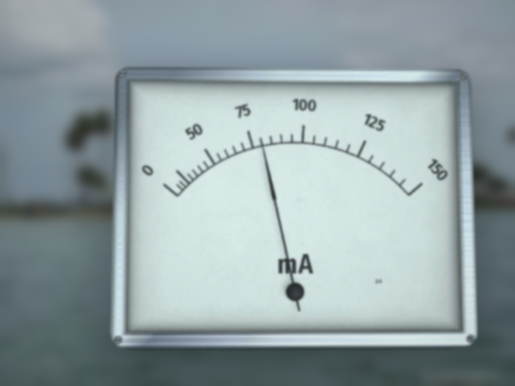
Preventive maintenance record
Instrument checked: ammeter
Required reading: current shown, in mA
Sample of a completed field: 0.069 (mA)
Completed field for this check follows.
80 (mA)
